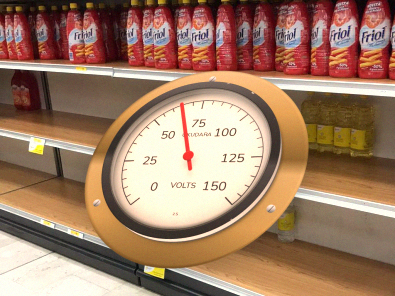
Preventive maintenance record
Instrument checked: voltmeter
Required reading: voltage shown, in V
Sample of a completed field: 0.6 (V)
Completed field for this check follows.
65 (V)
